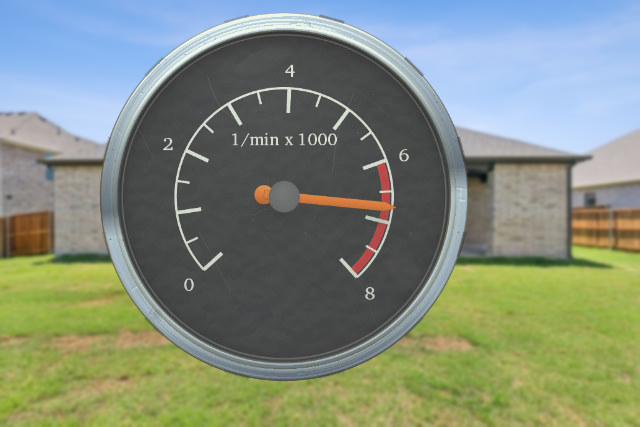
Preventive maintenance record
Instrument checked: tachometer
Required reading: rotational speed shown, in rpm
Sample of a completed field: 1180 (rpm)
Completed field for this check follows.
6750 (rpm)
